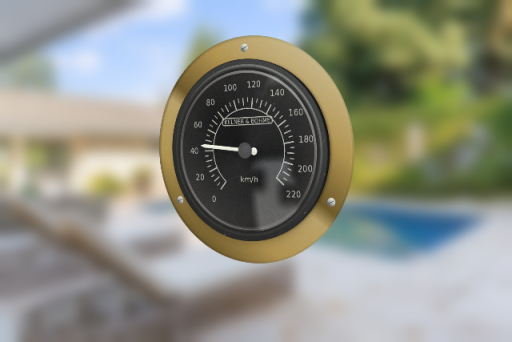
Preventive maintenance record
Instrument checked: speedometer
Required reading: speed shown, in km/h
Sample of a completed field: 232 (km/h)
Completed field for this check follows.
45 (km/h)
